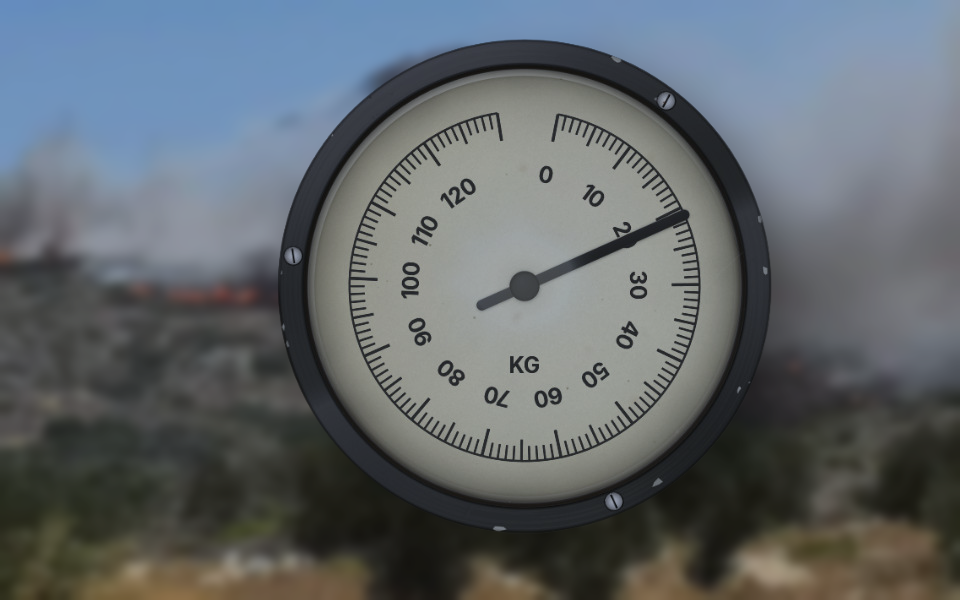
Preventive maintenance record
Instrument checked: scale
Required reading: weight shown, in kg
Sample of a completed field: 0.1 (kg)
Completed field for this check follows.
21 (kg)
